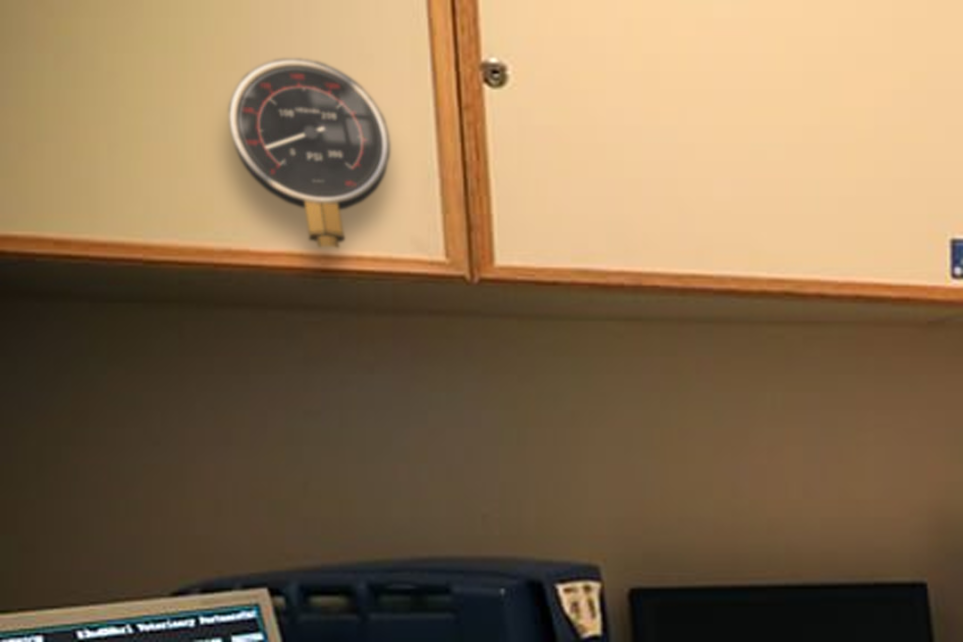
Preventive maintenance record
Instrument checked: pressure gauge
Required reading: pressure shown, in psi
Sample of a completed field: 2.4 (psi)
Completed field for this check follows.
25 (psi)
